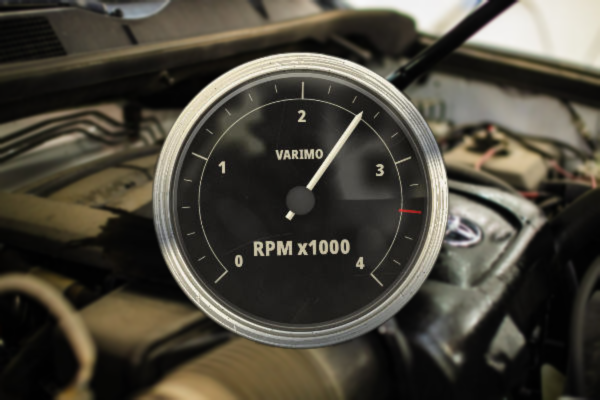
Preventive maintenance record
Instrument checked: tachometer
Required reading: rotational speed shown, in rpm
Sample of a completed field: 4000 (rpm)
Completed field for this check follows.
2500 (rpm)
